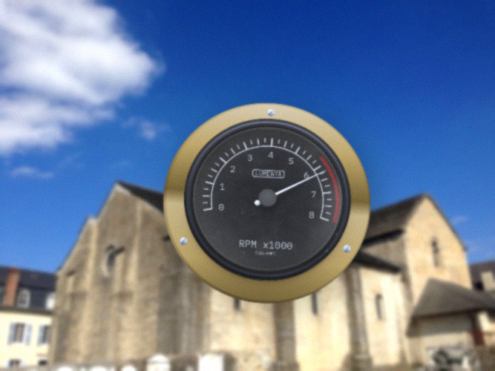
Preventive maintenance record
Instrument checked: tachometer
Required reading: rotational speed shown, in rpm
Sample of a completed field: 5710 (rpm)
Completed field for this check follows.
6250 (rpm)
